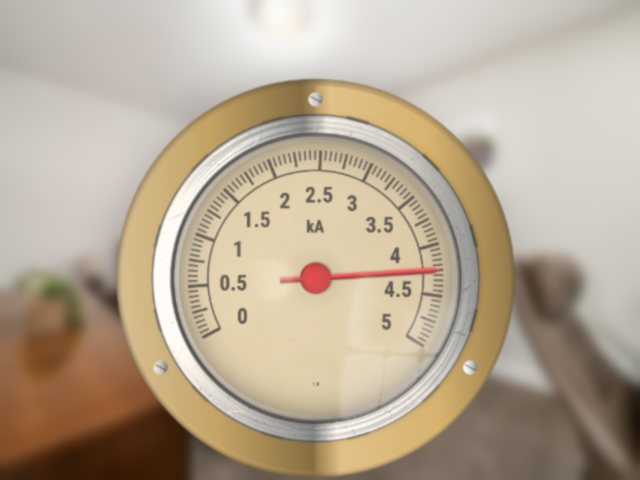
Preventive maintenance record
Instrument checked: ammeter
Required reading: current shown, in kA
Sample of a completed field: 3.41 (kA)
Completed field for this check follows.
4.25 (kA)
